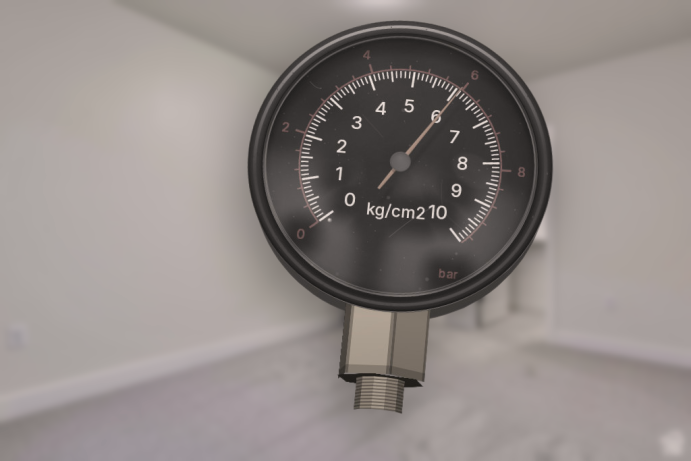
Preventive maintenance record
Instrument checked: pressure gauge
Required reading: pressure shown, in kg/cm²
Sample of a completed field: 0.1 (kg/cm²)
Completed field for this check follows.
6.1 (kg/cm²)
